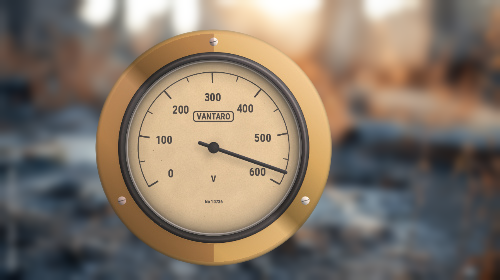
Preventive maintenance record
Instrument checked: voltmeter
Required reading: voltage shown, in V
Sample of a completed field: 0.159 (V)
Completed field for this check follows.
575 (V)
